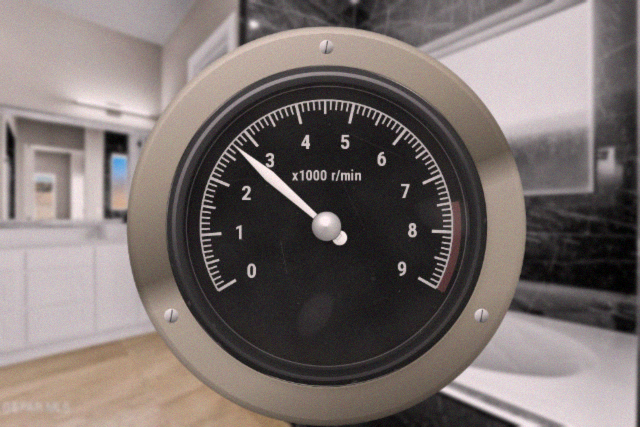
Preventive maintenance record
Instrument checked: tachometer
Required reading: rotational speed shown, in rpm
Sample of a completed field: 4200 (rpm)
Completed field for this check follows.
2700 (rpm)
